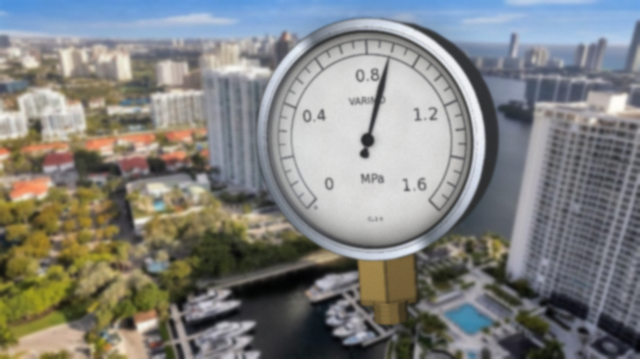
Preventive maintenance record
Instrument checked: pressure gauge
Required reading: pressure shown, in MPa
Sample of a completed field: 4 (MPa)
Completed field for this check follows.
0.9 (MPa)
